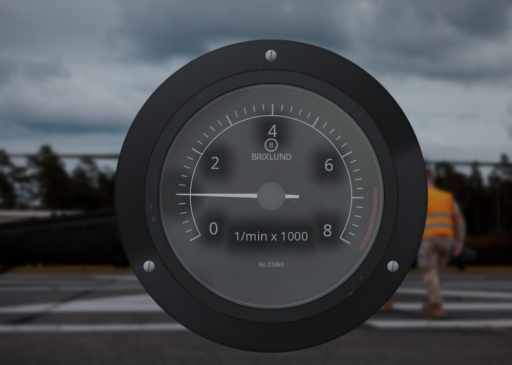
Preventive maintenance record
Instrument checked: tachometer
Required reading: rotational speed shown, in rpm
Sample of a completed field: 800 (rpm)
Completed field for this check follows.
1000 (rpm)
